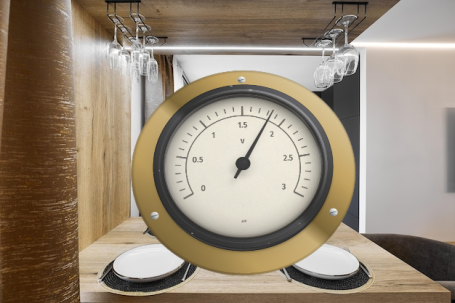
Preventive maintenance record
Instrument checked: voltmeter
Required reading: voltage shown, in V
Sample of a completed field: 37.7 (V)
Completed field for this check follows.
1.85 (V)
